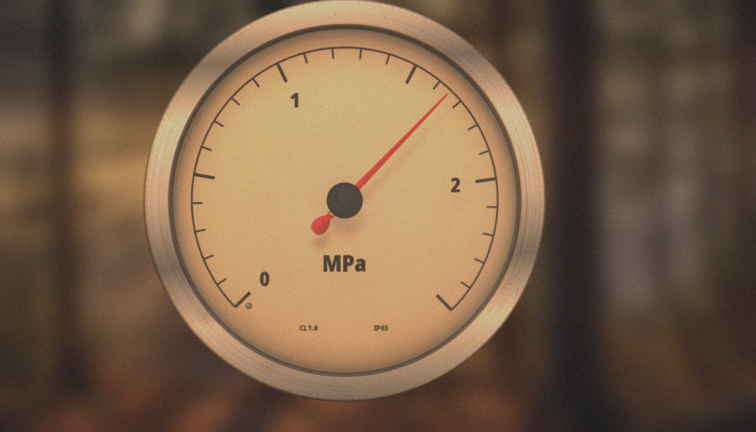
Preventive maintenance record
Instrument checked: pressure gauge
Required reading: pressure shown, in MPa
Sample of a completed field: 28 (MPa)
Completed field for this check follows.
1.65 (MPa)
